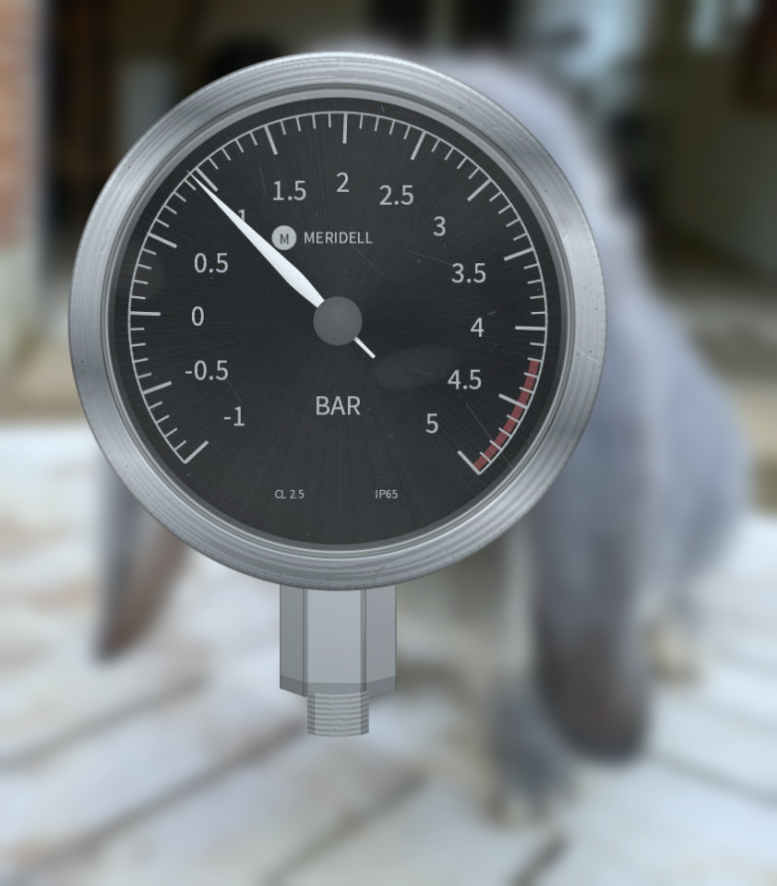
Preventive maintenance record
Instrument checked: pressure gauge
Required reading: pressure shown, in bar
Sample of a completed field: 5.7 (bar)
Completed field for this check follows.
0.95 (bar)
